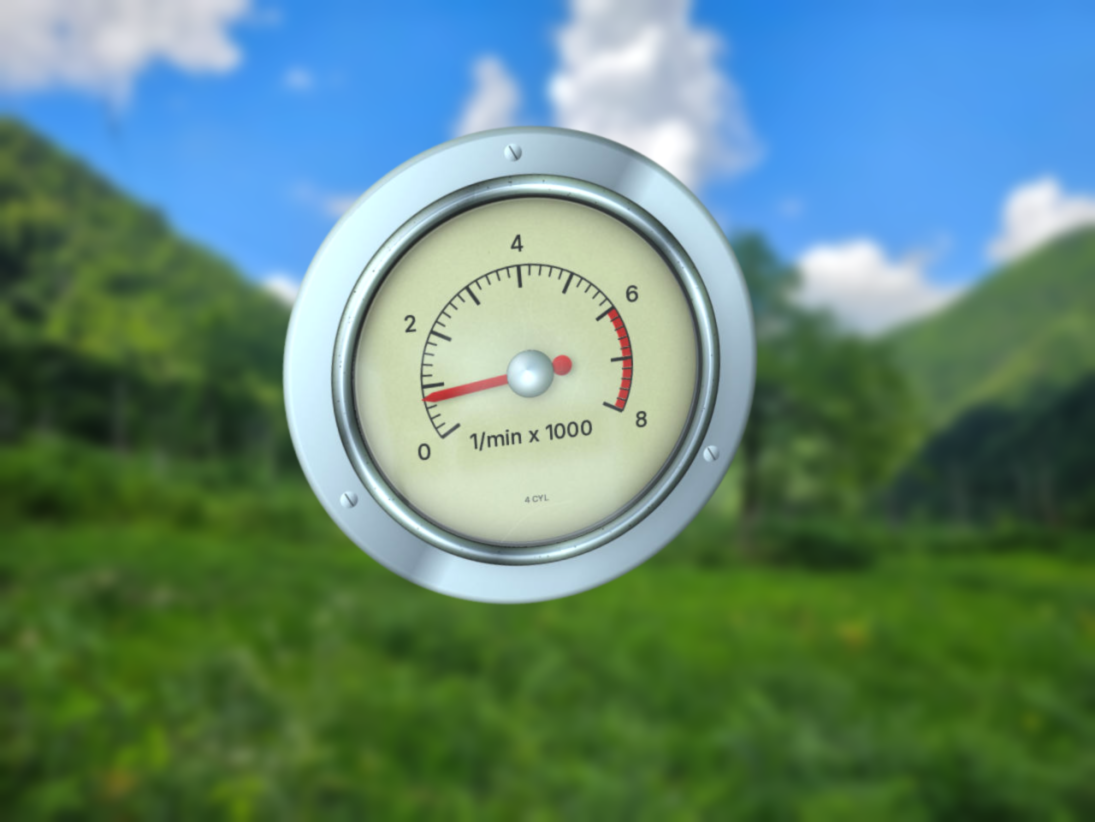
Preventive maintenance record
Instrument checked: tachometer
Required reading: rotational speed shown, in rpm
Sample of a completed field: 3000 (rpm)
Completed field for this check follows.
800 (rpm)
